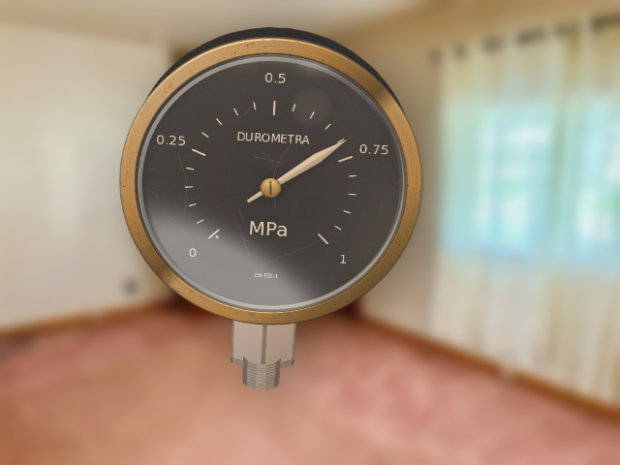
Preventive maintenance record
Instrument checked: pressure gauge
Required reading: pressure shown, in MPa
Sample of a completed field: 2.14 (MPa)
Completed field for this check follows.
0.7 (MPa)
